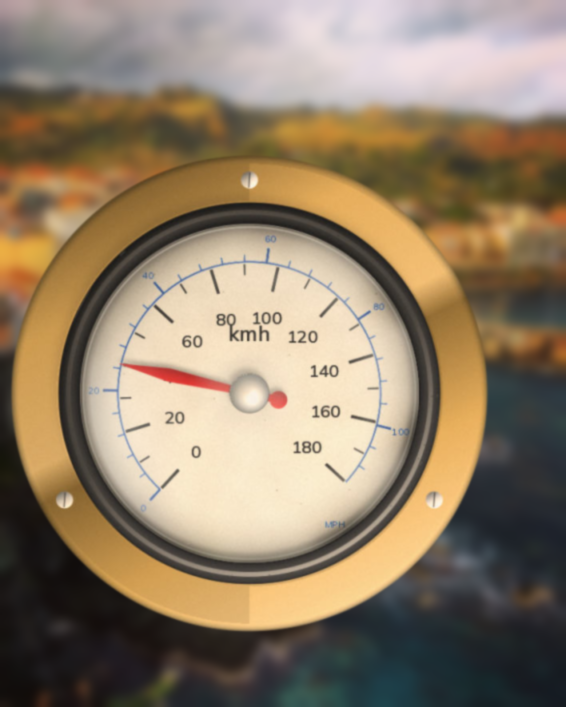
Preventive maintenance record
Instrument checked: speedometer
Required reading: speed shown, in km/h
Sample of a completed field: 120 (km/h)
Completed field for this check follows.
40 (km/h)
